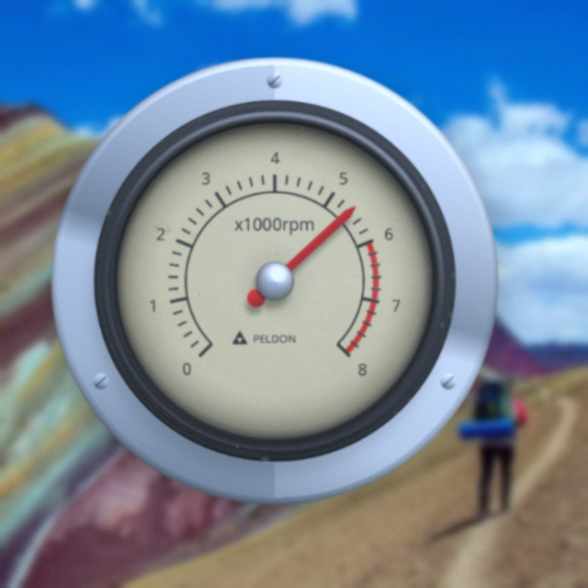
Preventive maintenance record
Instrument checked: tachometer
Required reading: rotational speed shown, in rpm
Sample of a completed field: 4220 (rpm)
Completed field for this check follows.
5400 (rpm)
